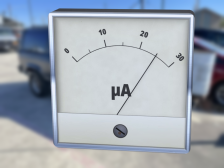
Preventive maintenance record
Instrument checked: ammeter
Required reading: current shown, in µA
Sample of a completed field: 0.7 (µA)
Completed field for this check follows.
25 (µA)
